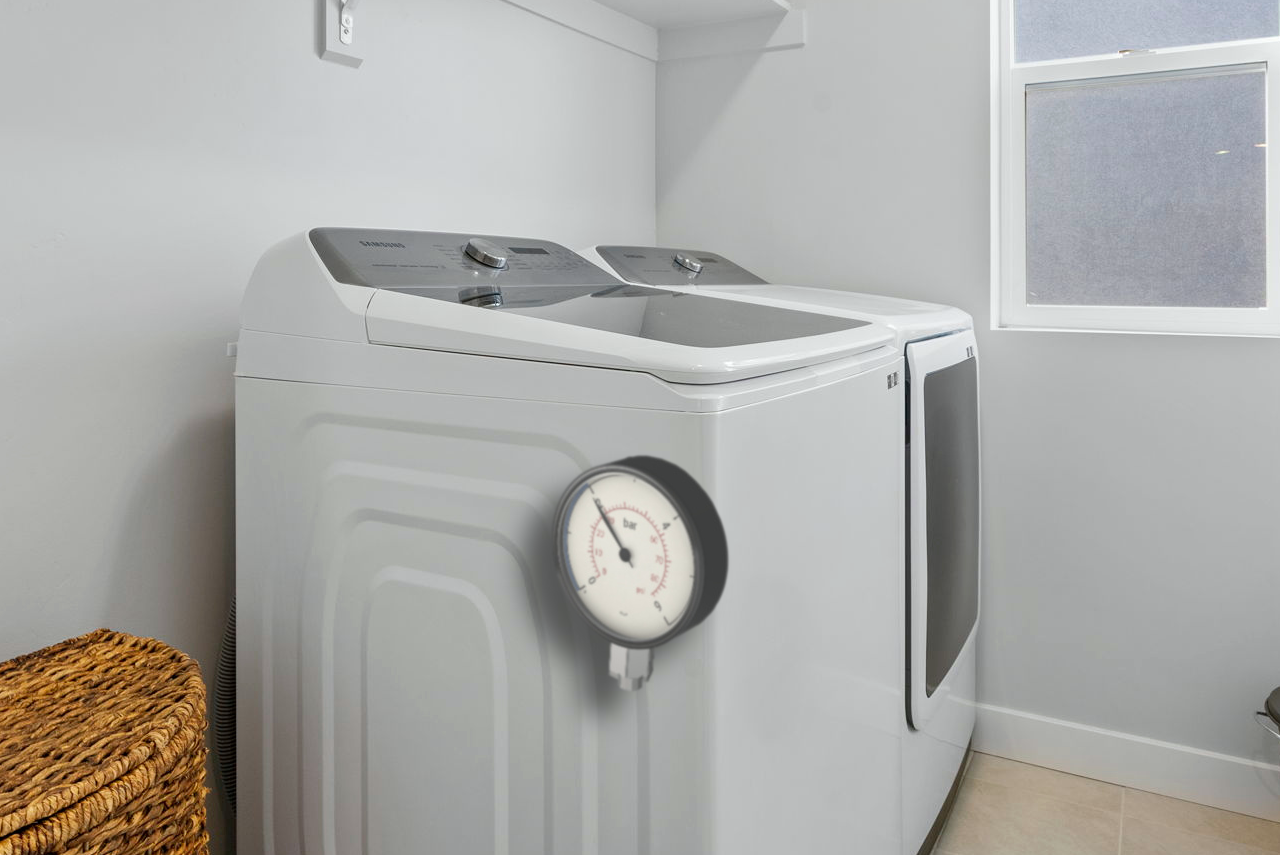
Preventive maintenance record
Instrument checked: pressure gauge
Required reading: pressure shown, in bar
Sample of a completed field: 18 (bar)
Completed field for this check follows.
2 (bar)
